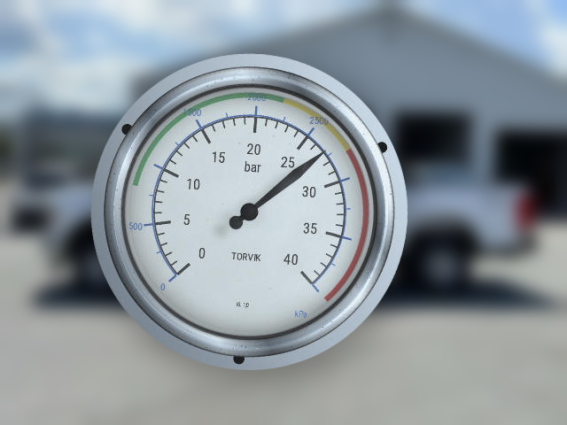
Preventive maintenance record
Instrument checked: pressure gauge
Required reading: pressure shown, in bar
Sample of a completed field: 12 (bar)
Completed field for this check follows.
27 (bar)
